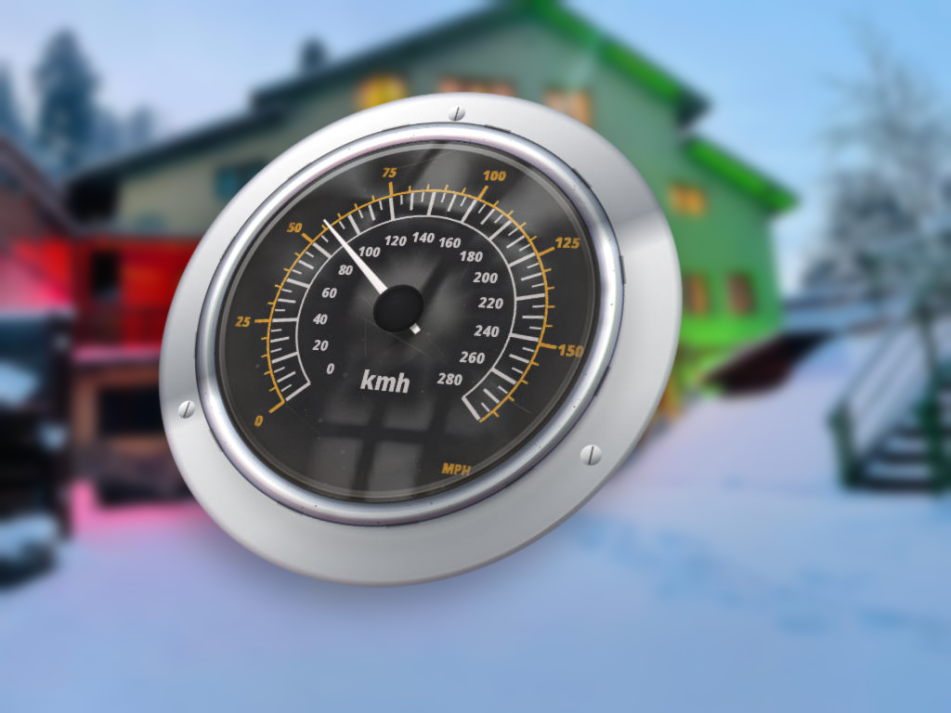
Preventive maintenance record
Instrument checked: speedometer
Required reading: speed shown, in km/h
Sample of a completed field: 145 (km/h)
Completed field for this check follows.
90 (km/h)
